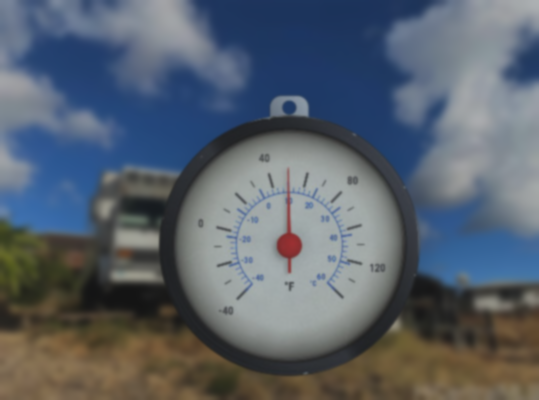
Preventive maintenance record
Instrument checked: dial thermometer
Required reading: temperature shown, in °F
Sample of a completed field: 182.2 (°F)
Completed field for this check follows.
50 (°F)
